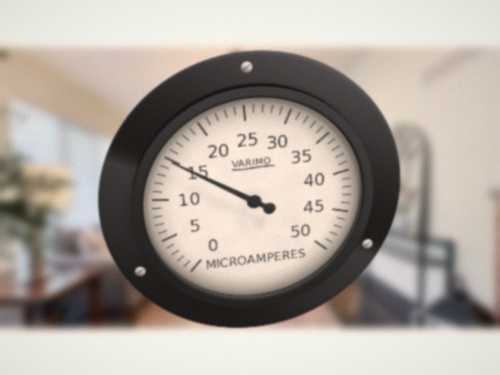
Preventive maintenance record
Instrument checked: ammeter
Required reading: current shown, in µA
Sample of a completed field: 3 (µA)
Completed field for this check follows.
15 (µA)
